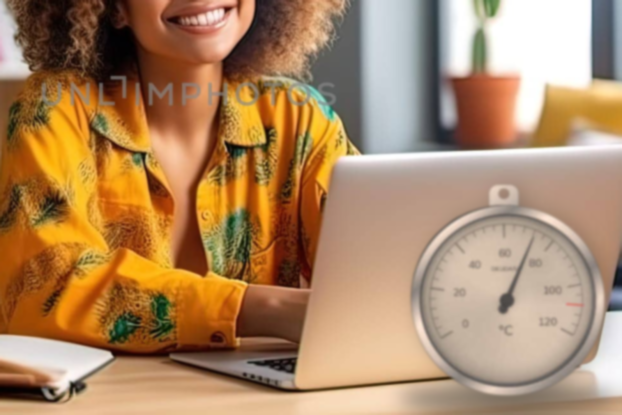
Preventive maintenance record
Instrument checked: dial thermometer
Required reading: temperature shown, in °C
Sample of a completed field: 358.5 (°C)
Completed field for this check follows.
72 (°C)
